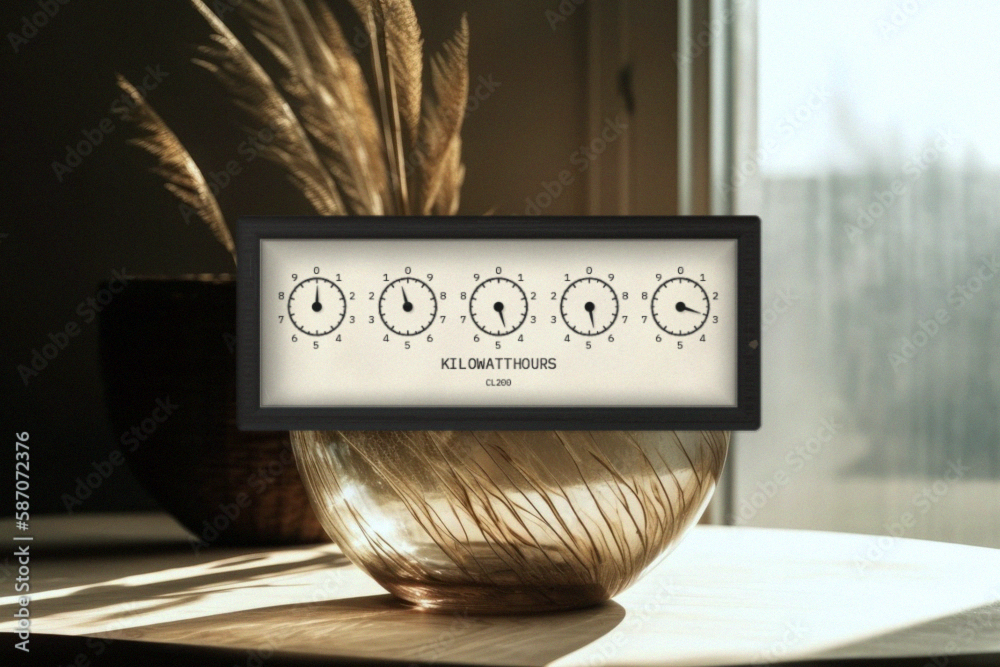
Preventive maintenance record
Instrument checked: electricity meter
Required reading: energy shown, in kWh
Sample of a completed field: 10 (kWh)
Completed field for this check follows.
453 (kWh)
